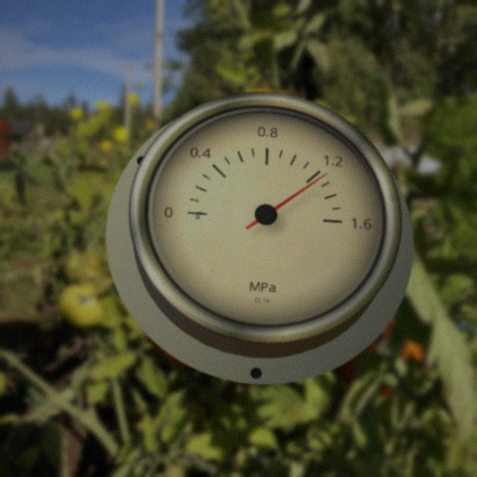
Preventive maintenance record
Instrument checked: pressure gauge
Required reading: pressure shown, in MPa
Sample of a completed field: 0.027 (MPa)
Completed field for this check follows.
1.25 (MPa)
